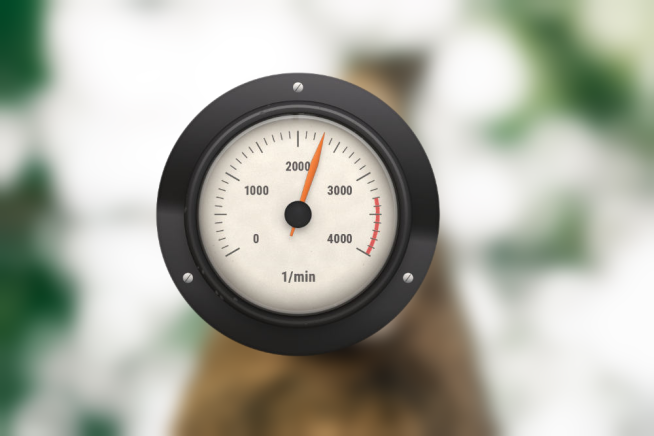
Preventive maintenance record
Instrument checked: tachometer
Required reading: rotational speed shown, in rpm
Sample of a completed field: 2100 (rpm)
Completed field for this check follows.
2300 (rpm)
